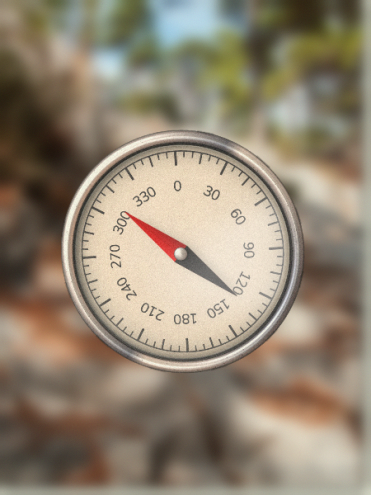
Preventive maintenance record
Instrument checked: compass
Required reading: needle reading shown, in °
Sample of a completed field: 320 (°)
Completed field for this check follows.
310 (°)
